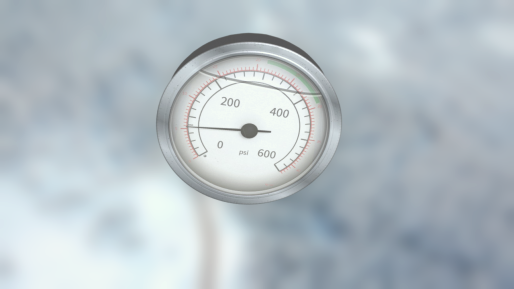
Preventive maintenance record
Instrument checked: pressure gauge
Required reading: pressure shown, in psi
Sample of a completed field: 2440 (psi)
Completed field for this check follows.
80 (psi)
